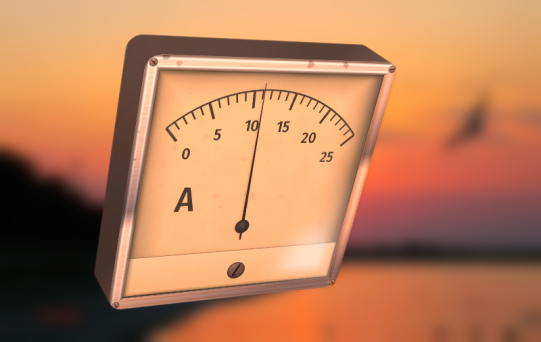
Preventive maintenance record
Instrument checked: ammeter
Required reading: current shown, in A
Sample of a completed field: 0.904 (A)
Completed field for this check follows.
11 (A)
